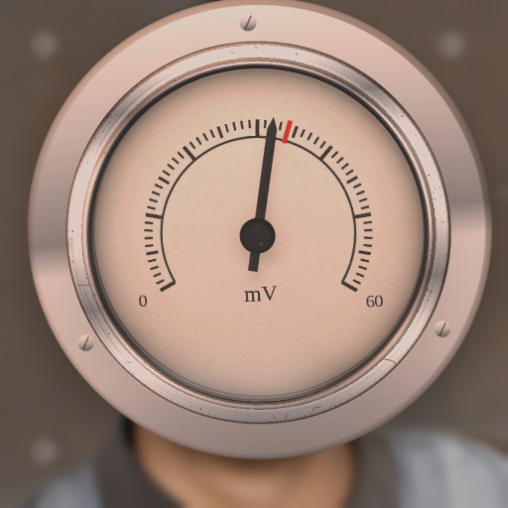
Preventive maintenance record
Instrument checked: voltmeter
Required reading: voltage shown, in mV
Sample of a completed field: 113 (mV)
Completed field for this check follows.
32 (mV)
